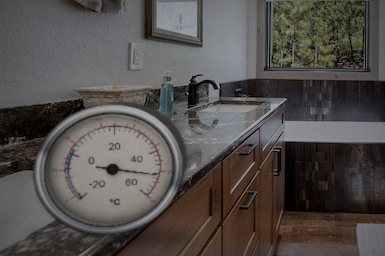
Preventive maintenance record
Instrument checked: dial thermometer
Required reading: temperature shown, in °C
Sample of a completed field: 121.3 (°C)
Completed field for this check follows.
50 (°C)
